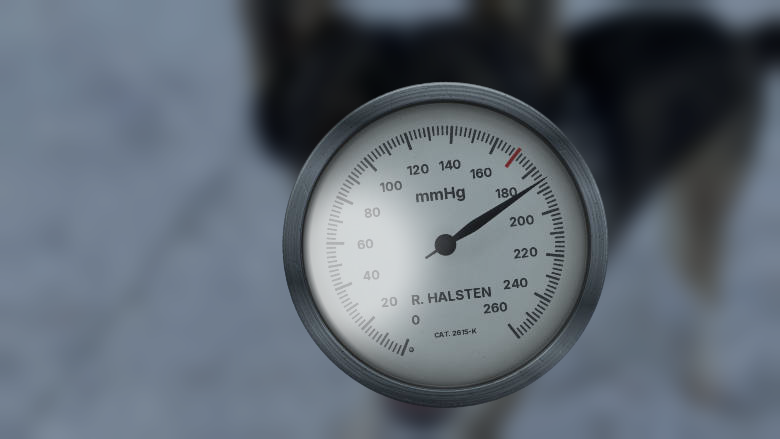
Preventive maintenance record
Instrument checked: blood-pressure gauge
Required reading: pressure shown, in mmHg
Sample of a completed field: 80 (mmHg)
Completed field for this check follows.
186 (mmHg)
